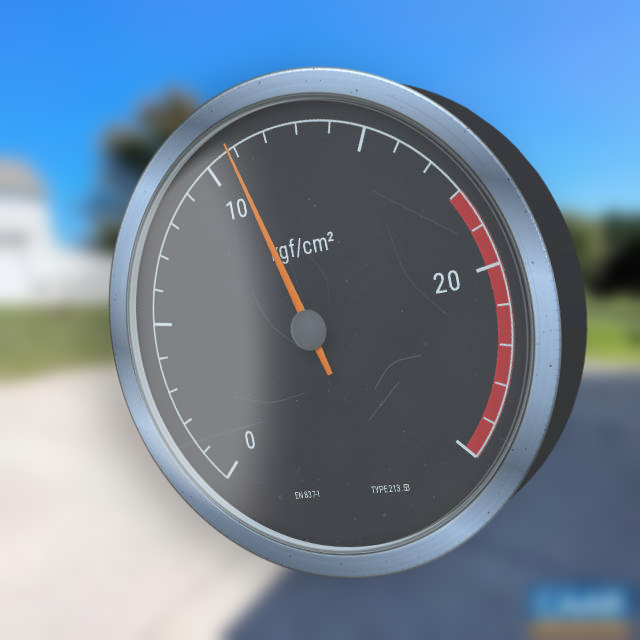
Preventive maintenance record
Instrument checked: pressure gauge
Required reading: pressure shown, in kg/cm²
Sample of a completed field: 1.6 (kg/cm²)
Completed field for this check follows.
11 (kg/cm²)
